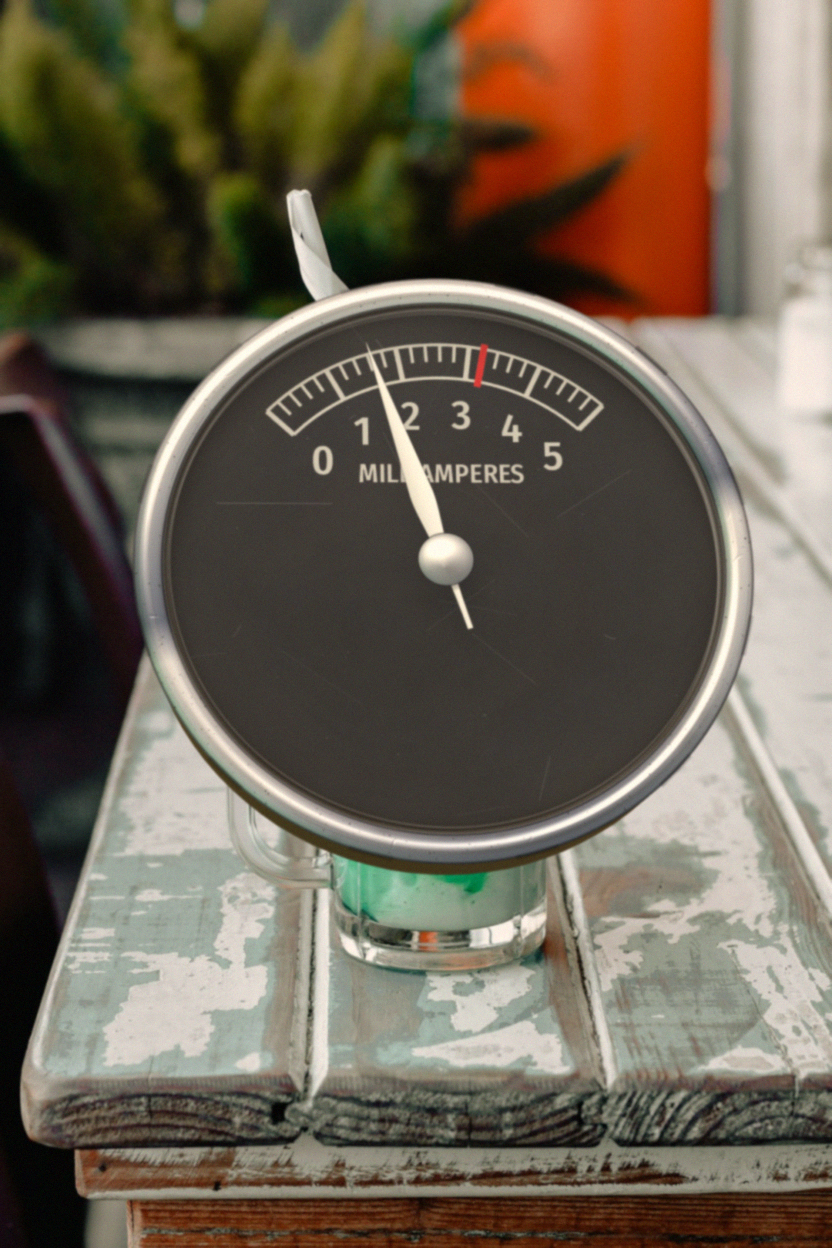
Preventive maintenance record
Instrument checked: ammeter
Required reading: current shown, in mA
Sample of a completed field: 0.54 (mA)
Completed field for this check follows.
1.6 (mA)
